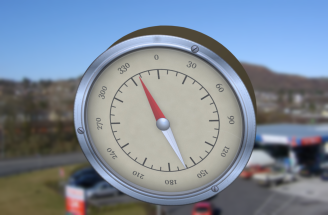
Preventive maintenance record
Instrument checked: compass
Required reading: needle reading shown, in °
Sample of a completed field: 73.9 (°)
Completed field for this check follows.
340 (°)
